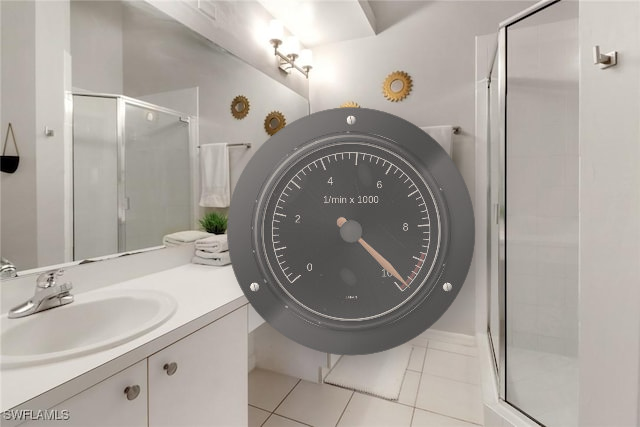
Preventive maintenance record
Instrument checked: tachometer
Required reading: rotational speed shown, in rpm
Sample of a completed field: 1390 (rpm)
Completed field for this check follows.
9800 (rpm)
